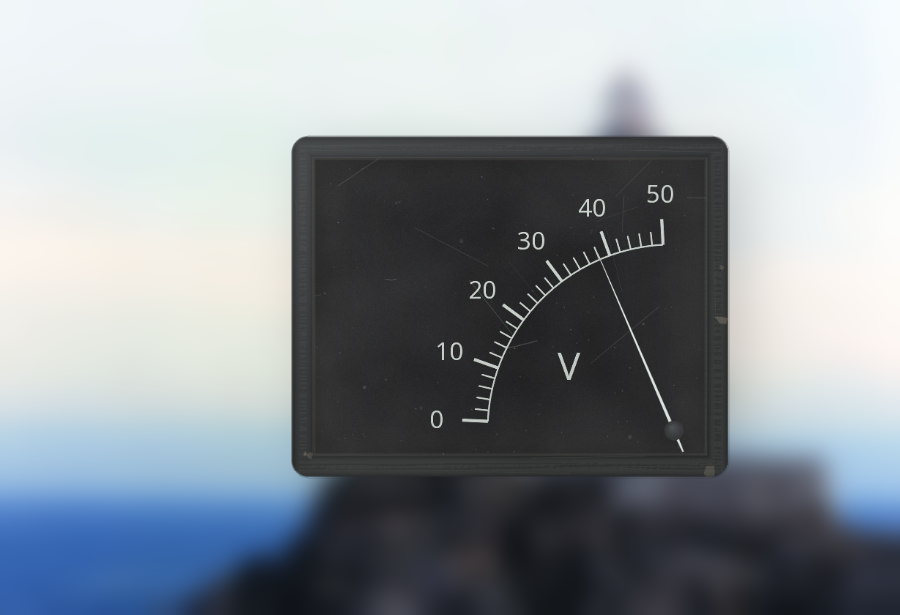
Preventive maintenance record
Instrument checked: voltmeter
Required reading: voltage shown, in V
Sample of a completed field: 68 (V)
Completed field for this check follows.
38 (V)
